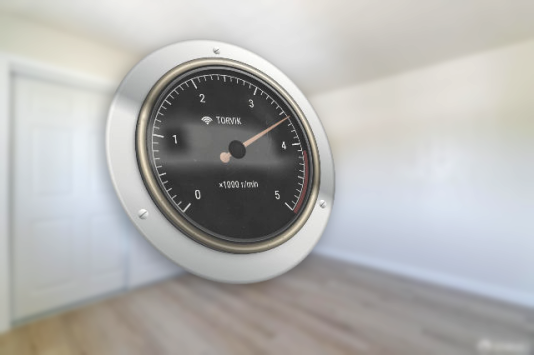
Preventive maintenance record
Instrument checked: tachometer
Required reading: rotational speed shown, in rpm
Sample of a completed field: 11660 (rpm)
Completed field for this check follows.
3600 (rpm)
